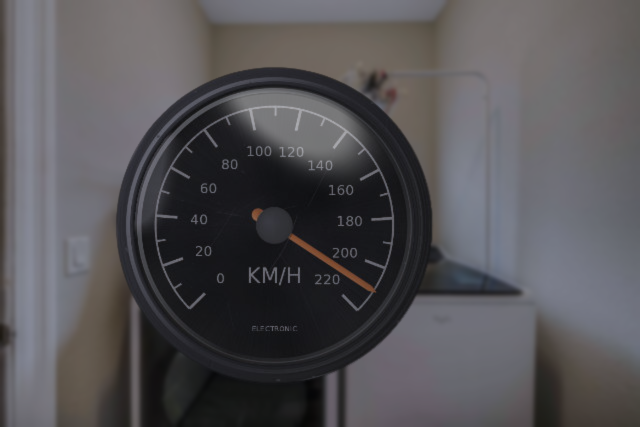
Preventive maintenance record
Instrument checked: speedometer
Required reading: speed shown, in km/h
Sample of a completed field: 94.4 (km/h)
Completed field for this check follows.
210 (km/h)
